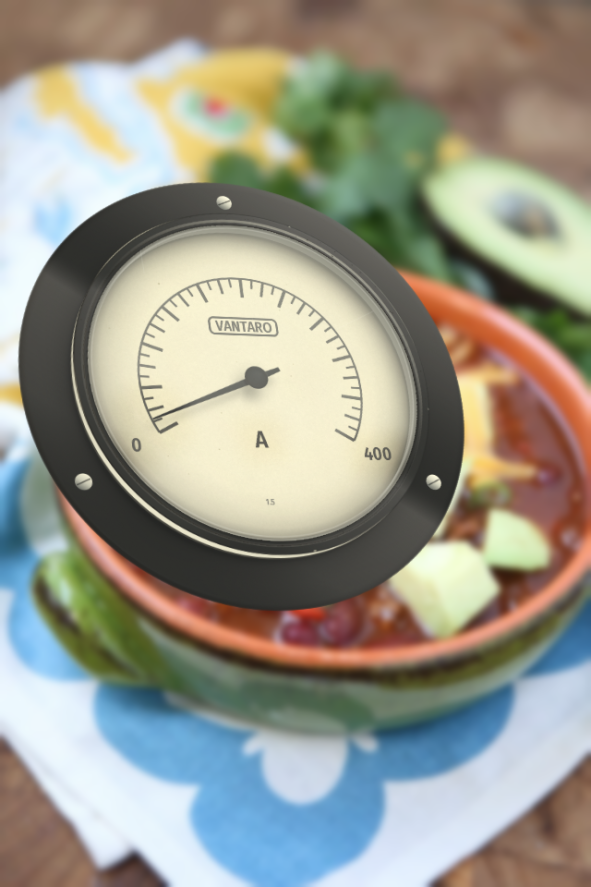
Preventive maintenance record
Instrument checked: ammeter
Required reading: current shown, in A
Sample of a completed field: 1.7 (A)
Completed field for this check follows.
10 (A)
